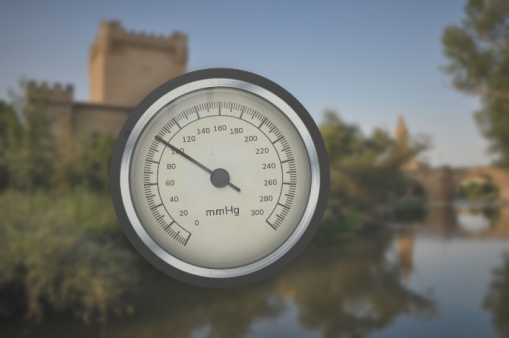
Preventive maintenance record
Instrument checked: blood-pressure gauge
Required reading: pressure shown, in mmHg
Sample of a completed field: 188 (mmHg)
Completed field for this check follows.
100 (mmHg)
